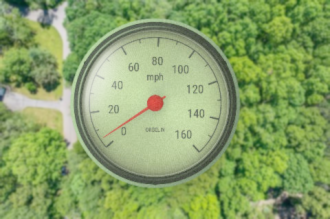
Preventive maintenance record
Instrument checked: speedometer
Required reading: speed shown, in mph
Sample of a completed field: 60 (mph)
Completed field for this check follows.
5 (mph)
